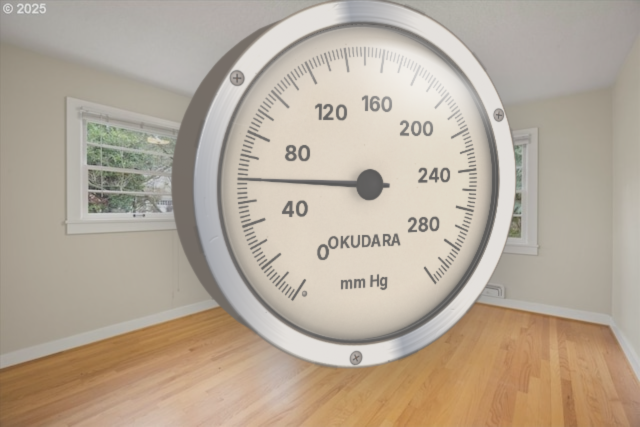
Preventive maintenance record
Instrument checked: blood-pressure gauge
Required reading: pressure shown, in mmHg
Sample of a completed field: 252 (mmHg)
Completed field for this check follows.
60 (mmHg)
